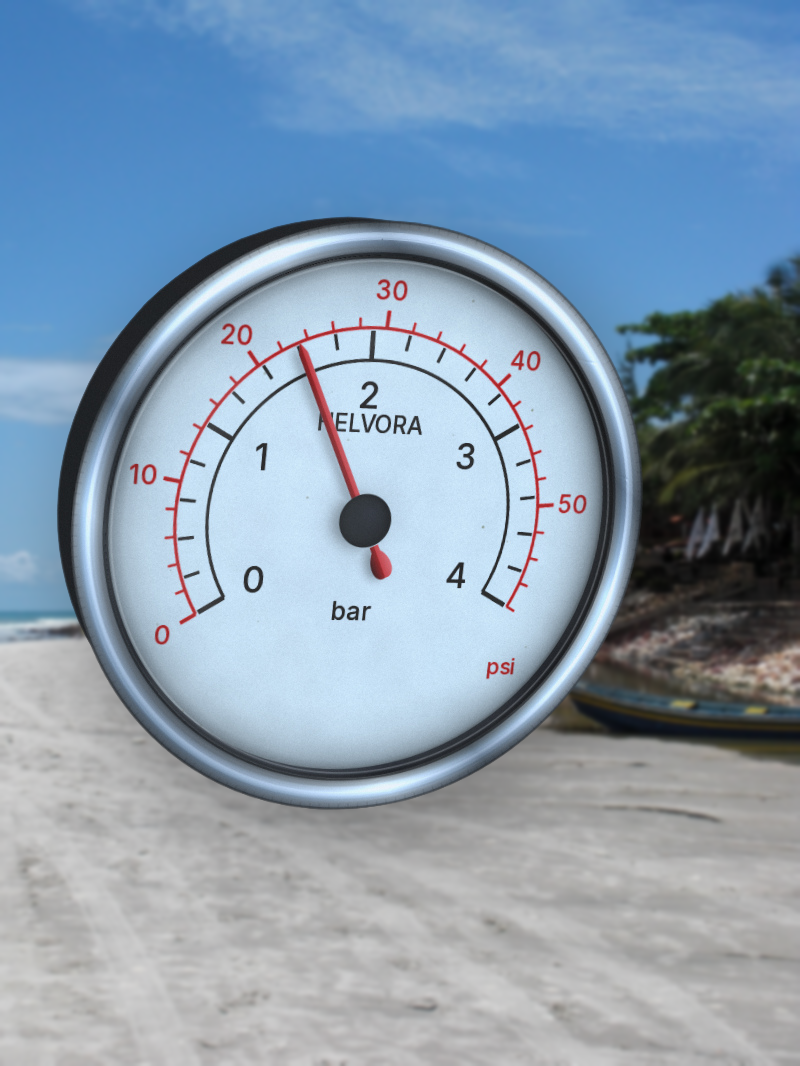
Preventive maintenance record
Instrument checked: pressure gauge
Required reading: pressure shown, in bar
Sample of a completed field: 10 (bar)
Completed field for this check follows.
1.6 (bar)
